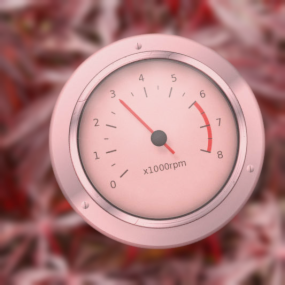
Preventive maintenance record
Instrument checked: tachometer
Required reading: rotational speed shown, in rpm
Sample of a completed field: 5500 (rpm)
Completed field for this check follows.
3000 (rpm)
